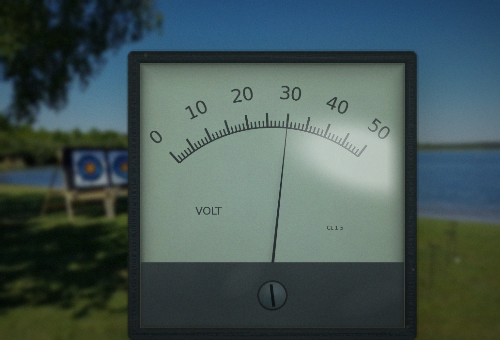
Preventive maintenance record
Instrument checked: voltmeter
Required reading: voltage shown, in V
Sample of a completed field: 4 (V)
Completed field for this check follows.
30 (V)
